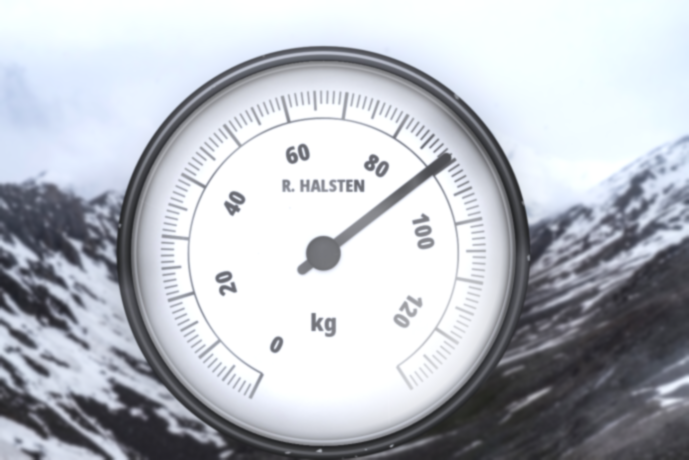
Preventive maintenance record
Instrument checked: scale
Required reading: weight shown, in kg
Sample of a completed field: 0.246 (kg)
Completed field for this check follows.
89 (kg)
